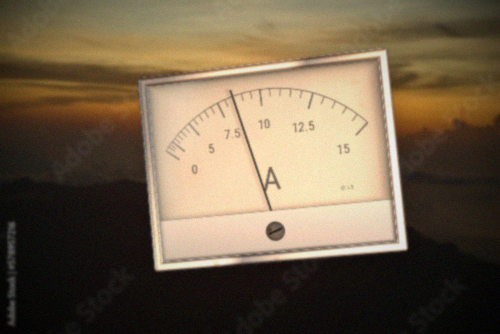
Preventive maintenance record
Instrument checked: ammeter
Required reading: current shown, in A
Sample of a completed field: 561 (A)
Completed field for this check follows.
8.5 (A)
